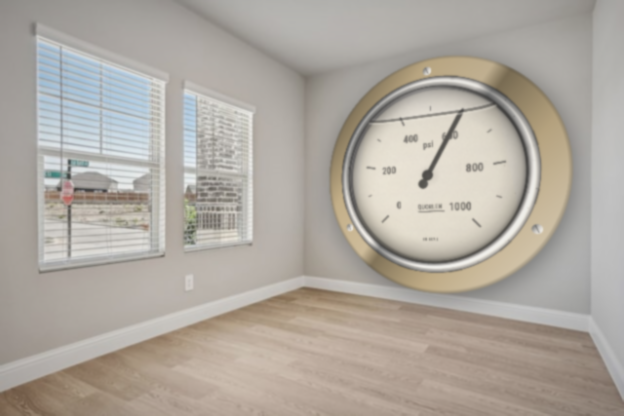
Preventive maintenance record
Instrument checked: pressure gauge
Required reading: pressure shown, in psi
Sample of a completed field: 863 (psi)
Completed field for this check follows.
600 (psi)
